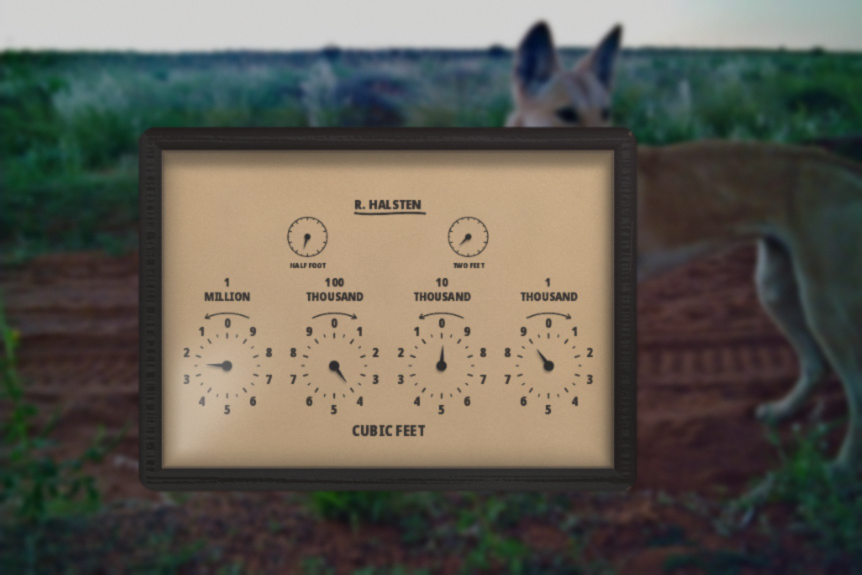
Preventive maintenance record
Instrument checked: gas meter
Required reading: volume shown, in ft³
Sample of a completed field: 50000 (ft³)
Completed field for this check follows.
239900 (ft³)
